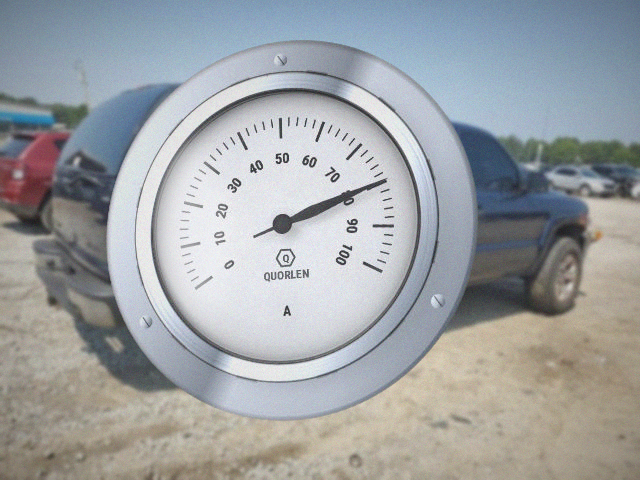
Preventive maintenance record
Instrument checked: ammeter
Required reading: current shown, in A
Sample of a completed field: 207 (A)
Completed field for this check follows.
80 (A)
